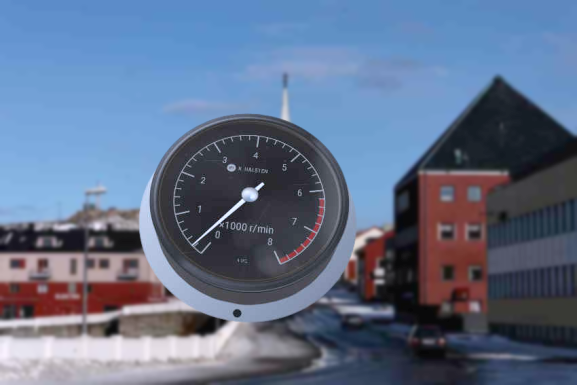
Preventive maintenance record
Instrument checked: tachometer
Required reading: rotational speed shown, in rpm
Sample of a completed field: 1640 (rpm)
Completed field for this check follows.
200 (rpm)
